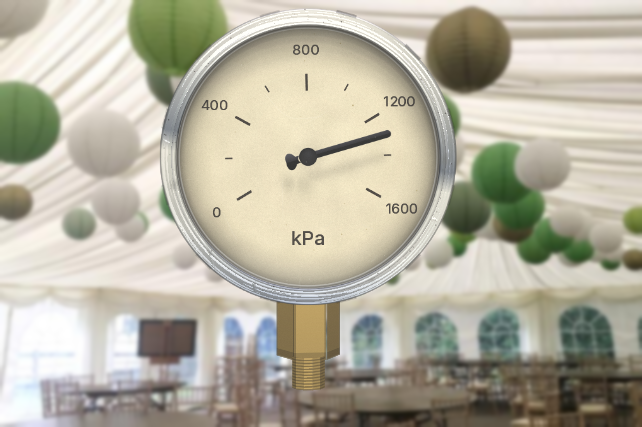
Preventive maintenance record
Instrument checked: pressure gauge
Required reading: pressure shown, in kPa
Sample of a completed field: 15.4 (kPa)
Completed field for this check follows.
1300 (kPa)
